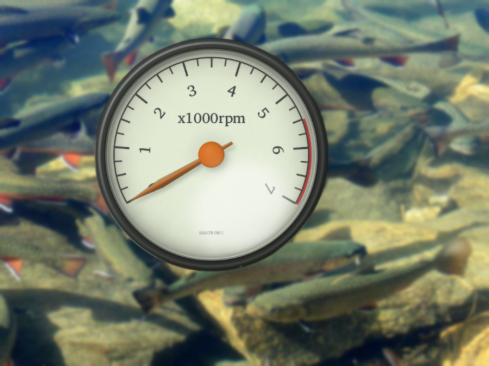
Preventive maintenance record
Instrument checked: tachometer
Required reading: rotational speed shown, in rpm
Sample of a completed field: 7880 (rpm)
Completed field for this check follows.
0 (rpm)
